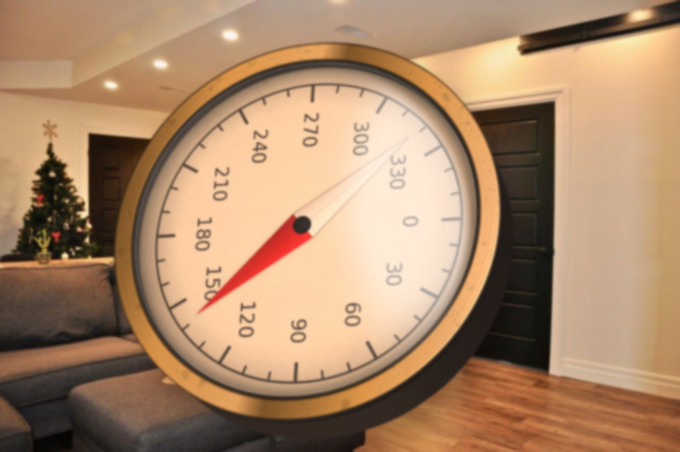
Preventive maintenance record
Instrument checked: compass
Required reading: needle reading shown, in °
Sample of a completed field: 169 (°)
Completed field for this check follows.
140 (°)
